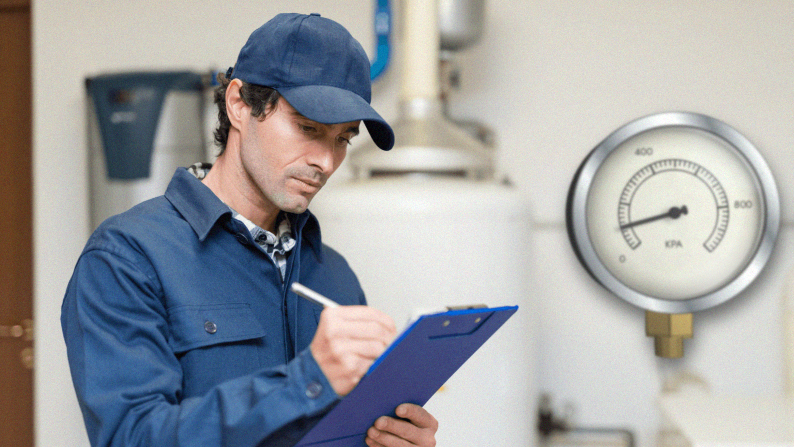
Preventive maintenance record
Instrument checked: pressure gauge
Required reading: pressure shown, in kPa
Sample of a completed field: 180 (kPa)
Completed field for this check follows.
100 (kPa)
